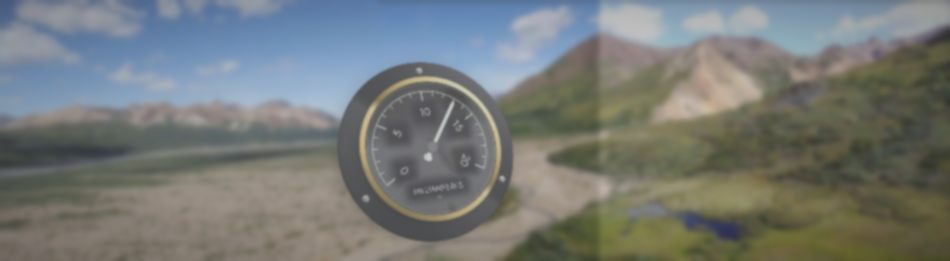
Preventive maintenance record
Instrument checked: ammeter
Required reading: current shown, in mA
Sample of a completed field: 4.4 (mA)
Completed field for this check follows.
13 (mA)
